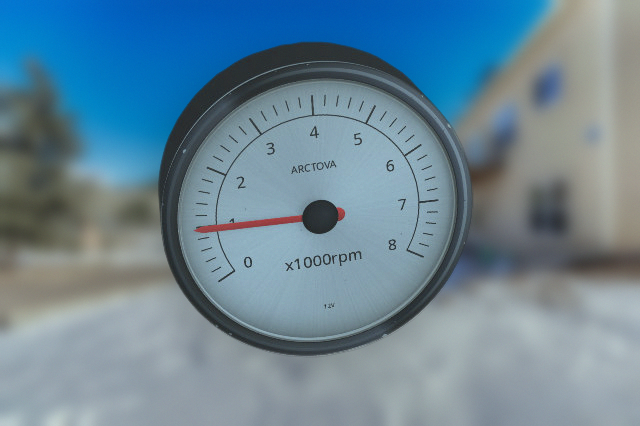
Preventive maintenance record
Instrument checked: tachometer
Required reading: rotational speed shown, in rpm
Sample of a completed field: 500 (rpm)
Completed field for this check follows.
1000 (rpm)
